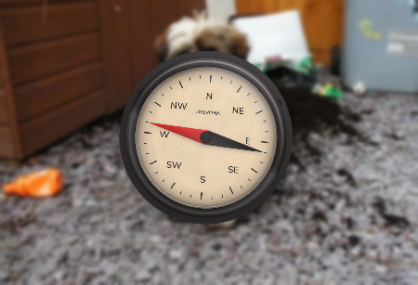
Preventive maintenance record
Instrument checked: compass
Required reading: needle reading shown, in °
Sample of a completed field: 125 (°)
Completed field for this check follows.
280 (°)
